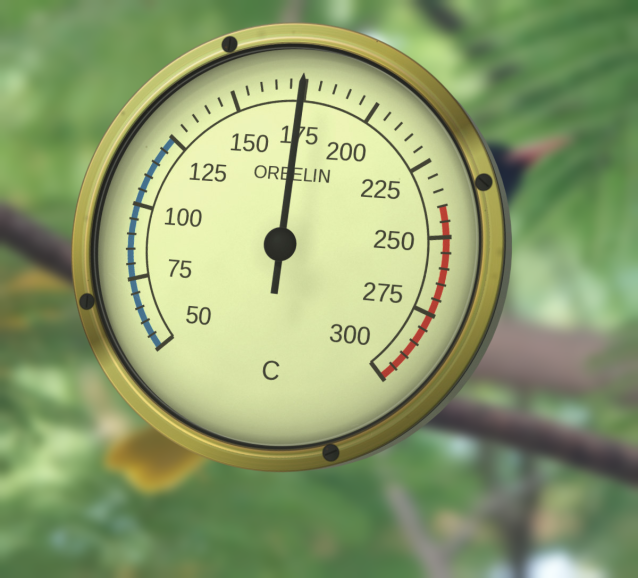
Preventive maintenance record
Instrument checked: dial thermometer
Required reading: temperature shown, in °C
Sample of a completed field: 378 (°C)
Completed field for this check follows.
175 (°C)
